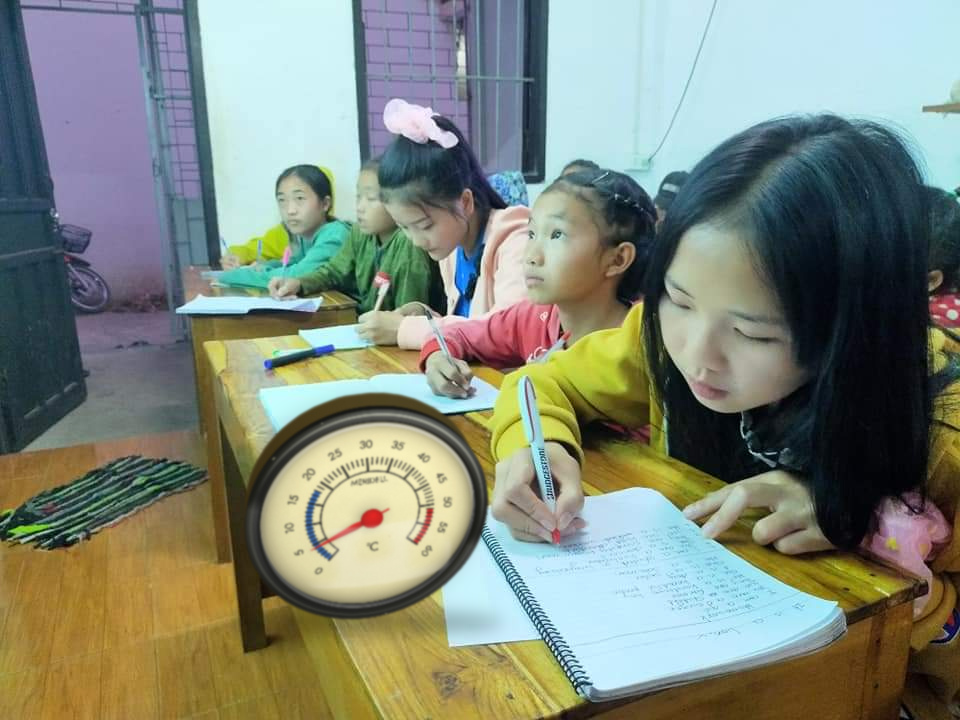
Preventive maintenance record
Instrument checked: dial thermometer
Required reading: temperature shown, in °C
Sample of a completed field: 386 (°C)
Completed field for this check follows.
5 (°C)
